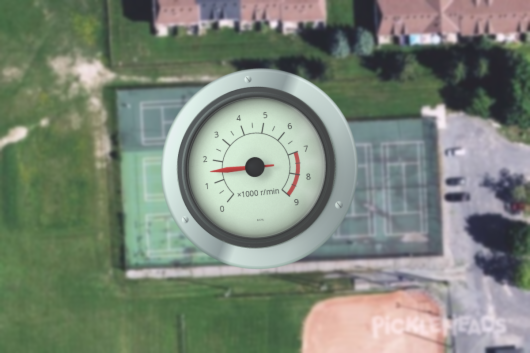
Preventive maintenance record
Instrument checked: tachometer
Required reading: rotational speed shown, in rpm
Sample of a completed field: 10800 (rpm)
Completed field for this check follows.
1500 (rpm)
